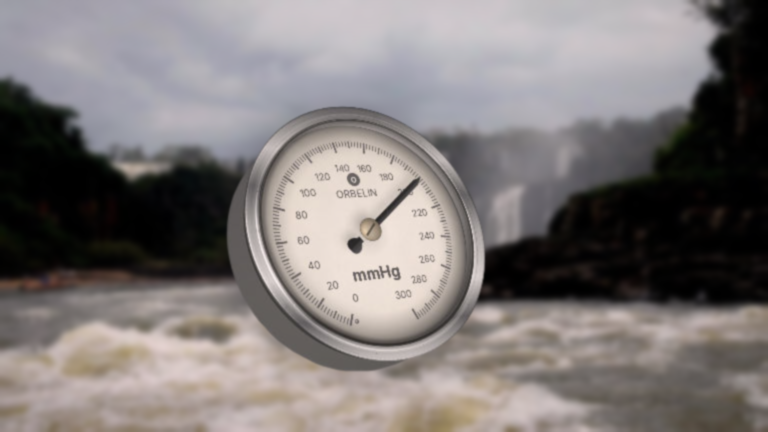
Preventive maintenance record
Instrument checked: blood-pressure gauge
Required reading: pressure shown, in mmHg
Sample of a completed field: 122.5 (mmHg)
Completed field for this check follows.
200 (mmHg)
